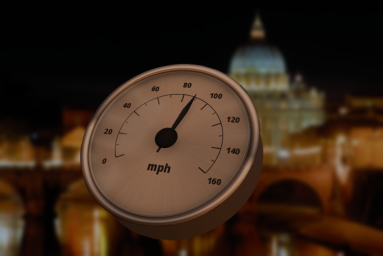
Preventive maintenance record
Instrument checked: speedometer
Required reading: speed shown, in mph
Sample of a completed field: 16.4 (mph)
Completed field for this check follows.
90 (mph)
